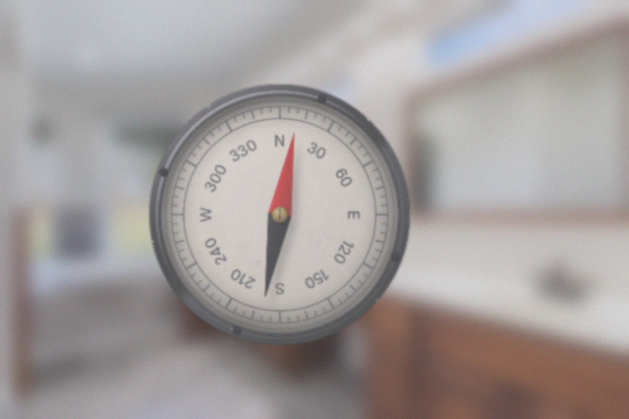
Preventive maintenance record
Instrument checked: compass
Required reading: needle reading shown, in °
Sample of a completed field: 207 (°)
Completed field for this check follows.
10 (°)
